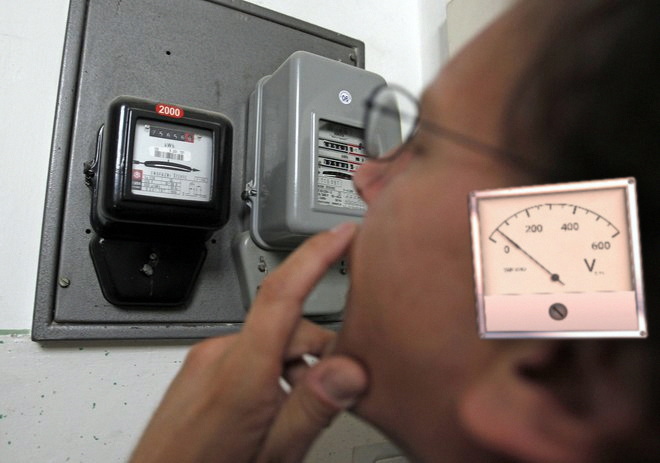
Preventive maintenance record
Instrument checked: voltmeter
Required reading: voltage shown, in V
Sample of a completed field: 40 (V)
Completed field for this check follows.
50 (V)
